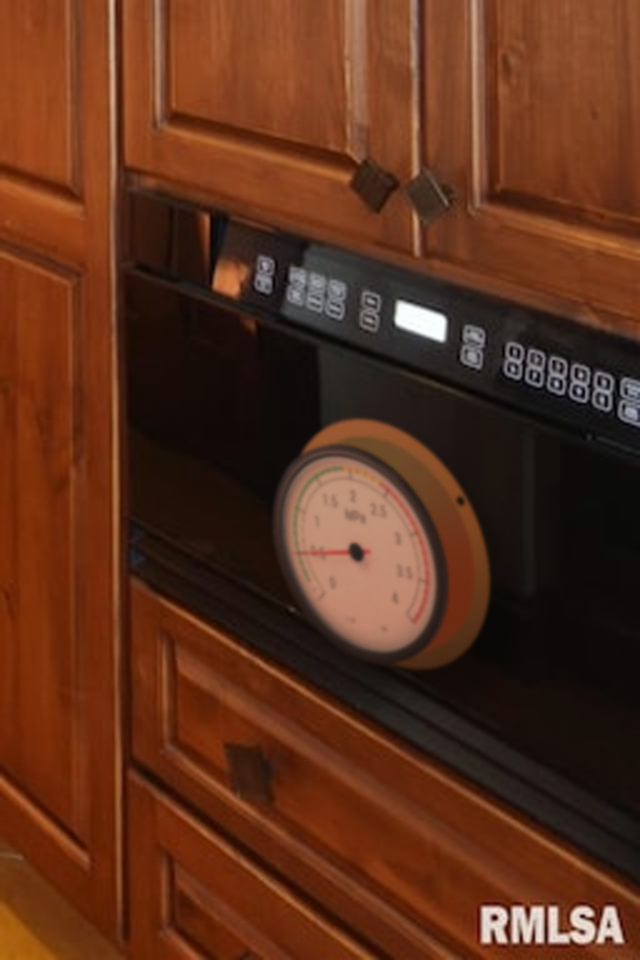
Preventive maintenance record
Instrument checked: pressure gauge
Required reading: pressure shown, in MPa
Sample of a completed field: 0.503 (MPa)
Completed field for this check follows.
0.5 (MPa)
